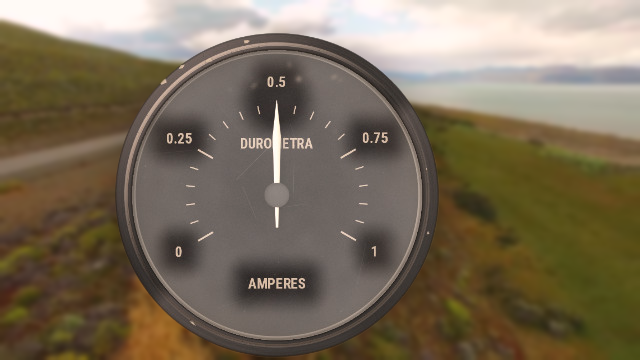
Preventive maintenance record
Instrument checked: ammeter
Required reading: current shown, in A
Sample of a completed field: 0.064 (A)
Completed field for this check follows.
0.5 (A)
